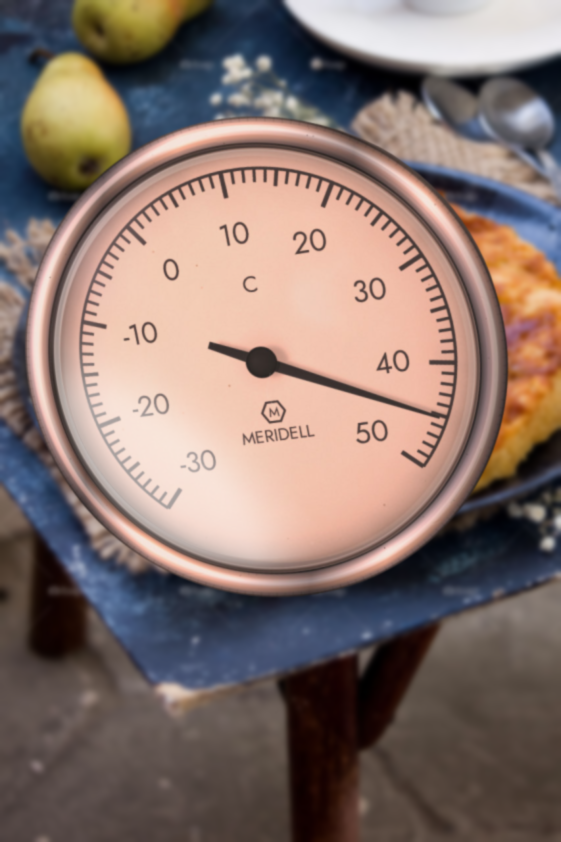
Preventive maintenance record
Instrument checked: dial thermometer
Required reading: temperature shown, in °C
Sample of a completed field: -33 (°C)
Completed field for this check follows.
45 (°C)
